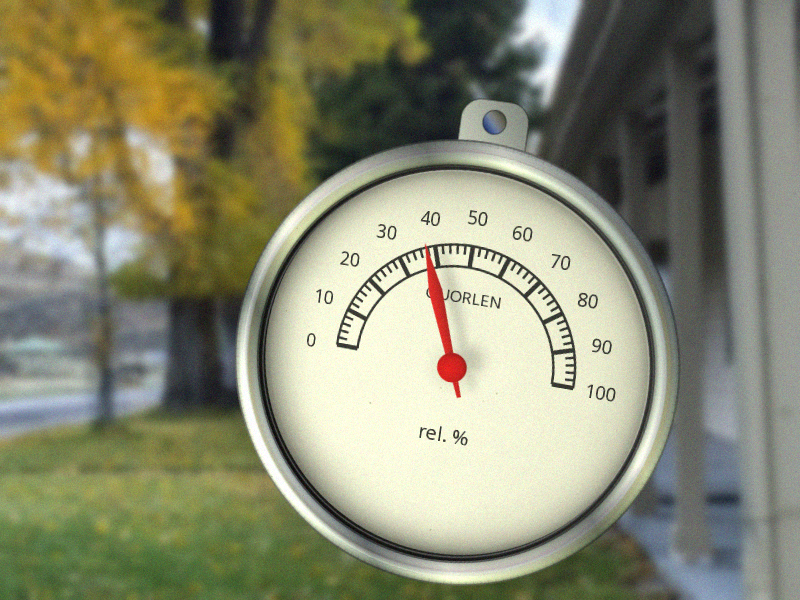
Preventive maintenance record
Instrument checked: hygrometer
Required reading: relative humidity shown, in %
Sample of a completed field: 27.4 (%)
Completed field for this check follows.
38 (%)
